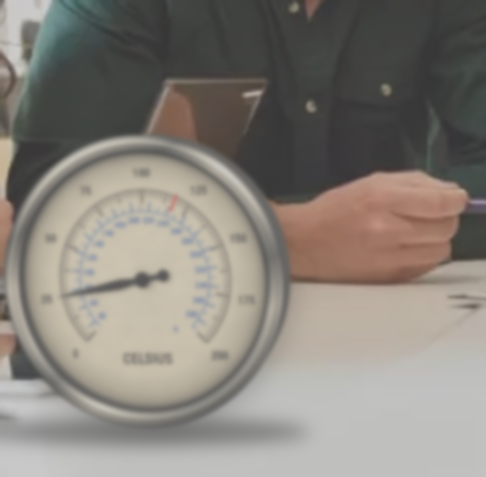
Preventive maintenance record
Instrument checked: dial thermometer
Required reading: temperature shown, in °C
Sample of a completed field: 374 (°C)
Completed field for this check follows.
25 (°C)
